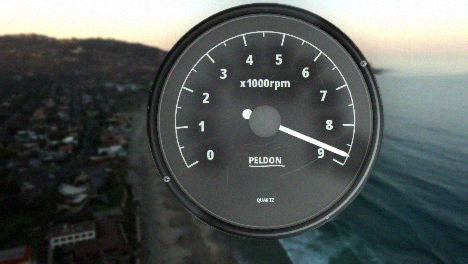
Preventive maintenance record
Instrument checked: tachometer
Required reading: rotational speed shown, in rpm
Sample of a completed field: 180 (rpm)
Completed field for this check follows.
8750 (rpm)
